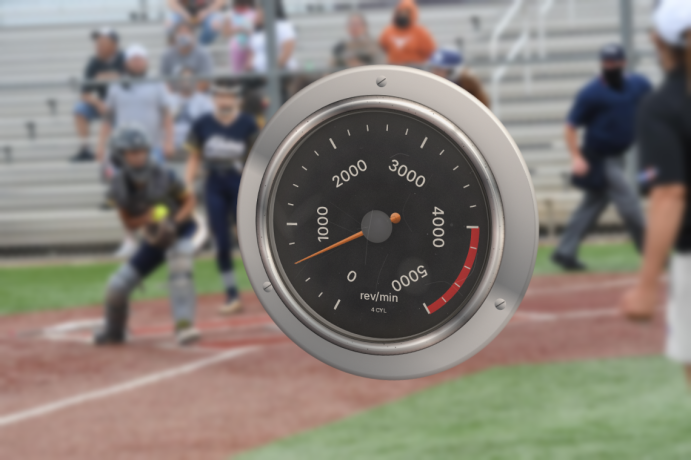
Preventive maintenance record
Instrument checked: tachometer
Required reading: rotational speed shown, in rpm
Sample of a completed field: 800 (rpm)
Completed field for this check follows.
600 (rpm)
